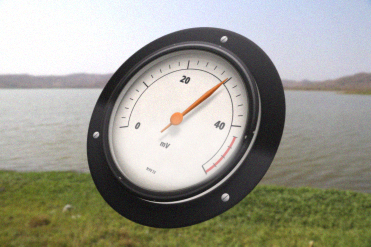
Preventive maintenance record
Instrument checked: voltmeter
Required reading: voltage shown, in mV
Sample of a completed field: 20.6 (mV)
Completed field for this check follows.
30 (mV)
